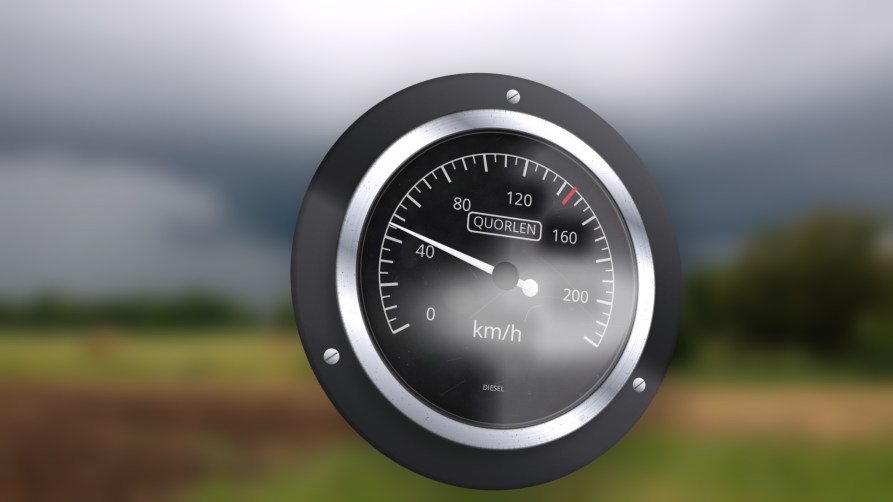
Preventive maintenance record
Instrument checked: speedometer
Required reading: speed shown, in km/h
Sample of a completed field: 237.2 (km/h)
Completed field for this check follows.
45 (km/h)
